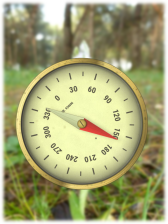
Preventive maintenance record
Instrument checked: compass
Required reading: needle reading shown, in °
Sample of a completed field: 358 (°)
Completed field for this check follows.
157.5 (°)
